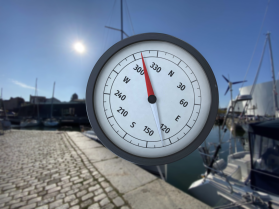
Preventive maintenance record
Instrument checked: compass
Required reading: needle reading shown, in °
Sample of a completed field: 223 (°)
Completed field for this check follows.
310 (°)
